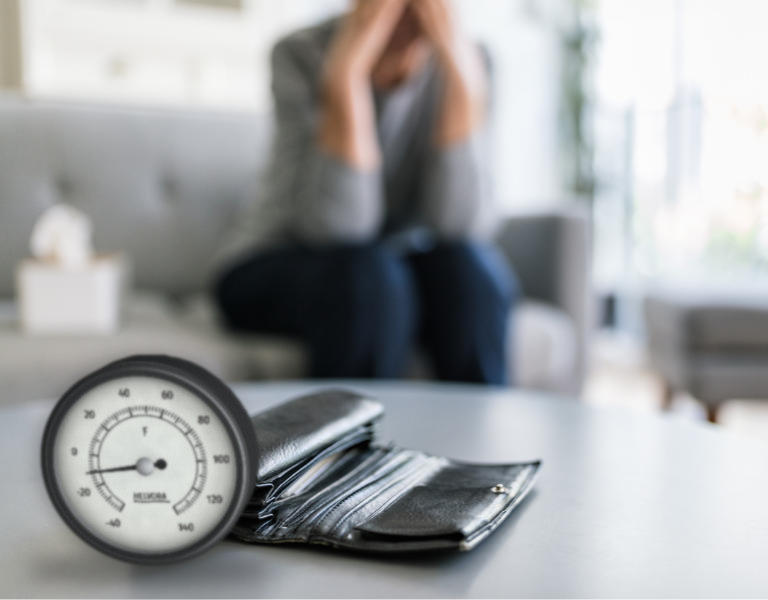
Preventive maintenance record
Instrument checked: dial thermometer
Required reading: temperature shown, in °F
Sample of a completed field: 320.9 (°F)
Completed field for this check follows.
-10 (°F)
